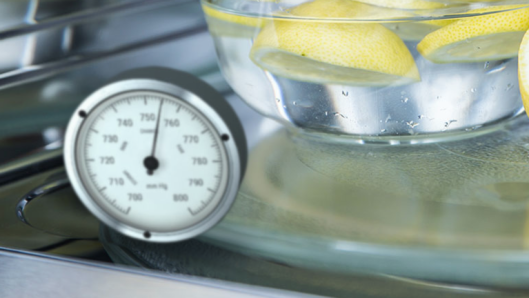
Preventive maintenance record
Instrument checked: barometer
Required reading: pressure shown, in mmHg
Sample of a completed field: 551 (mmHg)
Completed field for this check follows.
755 (mmHg)
